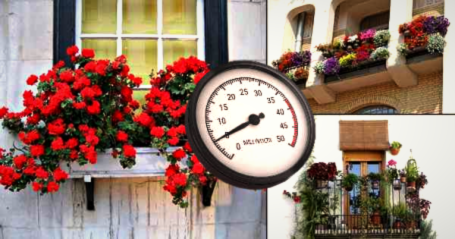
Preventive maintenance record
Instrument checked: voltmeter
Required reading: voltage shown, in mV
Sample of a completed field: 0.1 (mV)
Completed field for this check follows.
5 (mV)
